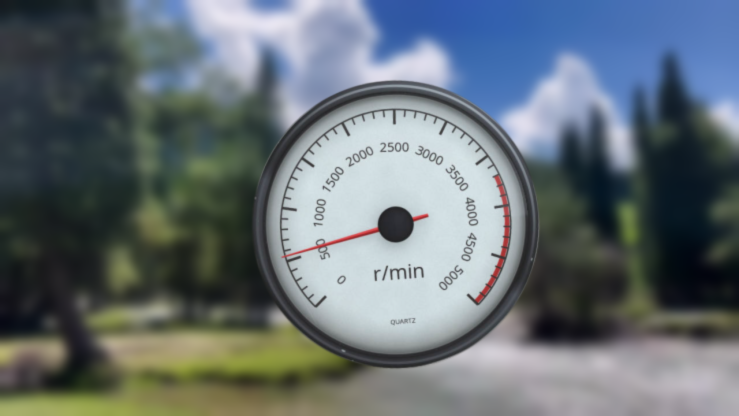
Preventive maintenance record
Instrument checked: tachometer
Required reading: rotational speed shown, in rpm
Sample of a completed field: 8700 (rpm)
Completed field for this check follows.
550 (rpm)
